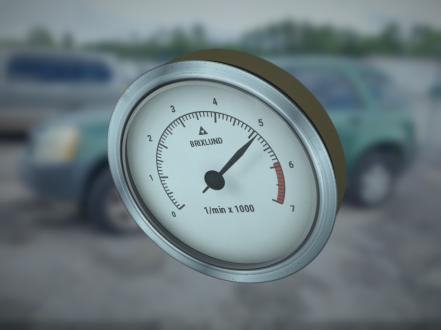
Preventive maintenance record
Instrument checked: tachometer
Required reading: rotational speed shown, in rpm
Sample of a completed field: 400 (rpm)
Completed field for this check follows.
5100 (rpm)
